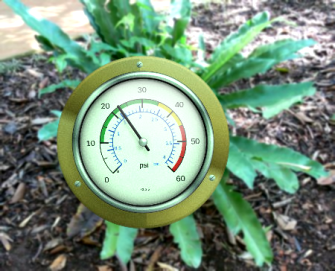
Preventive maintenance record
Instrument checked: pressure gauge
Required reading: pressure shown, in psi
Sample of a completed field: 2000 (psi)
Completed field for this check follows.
22.5 (psi)
